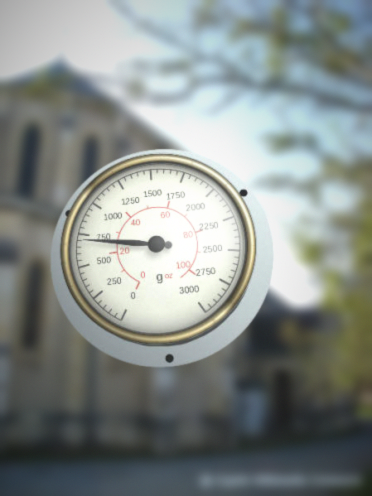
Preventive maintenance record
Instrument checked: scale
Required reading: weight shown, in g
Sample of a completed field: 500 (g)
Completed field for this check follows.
700 (g)
